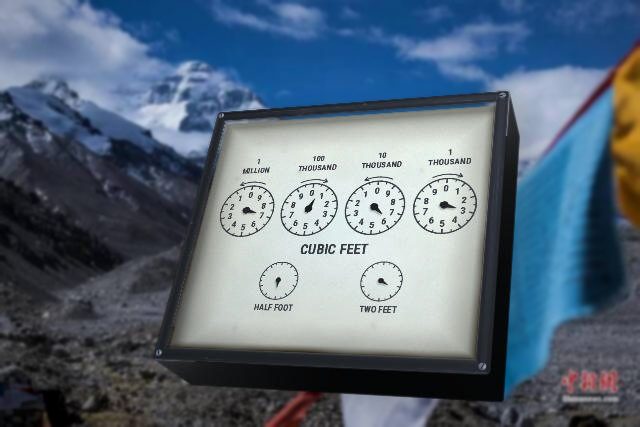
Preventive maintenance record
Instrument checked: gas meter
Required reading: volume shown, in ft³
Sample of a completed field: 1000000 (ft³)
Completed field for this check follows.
706300 (ft³)
